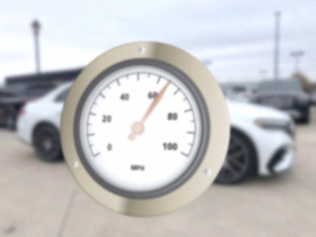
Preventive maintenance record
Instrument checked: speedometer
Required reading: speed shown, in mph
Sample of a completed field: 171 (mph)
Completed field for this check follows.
65 (mph)
